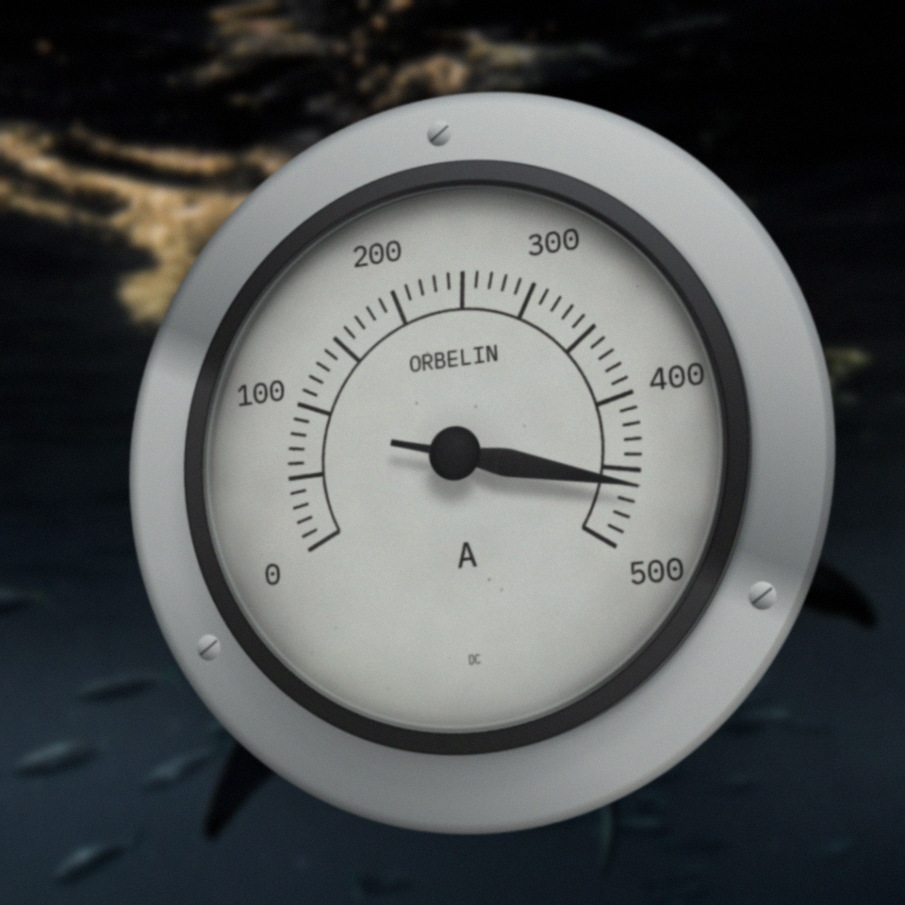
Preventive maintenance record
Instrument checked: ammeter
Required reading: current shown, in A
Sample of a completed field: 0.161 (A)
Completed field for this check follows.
460 (A)
